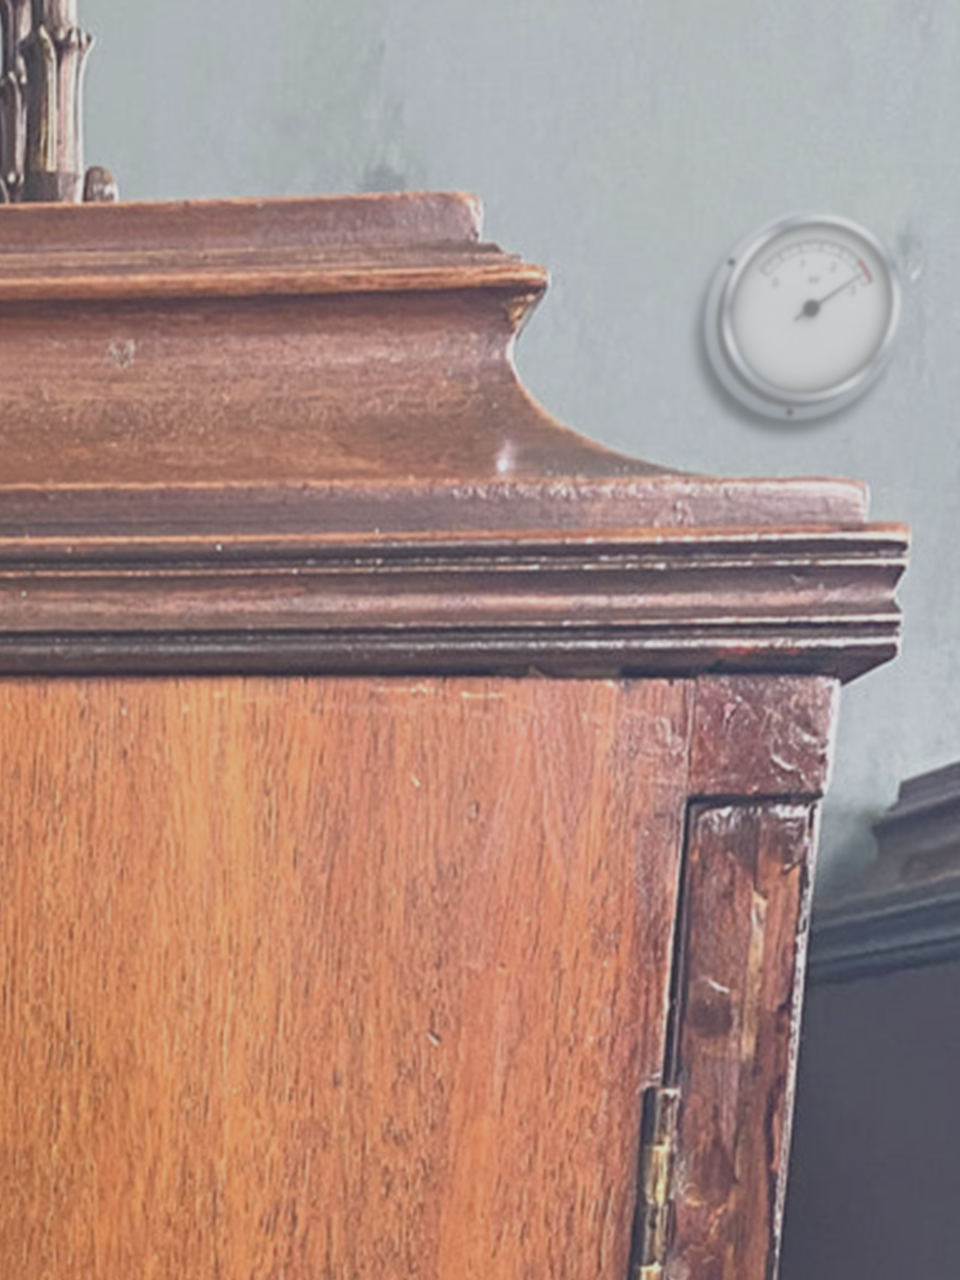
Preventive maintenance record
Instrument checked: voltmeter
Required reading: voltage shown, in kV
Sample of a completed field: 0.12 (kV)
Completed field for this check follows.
2.75 (kV)
